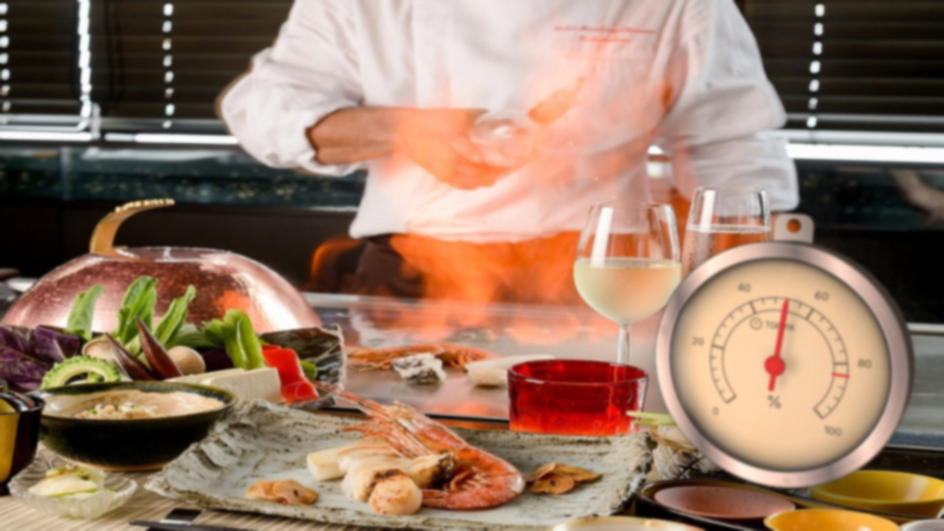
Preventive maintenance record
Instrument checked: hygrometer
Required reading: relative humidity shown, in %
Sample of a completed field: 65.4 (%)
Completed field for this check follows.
52 (%)
